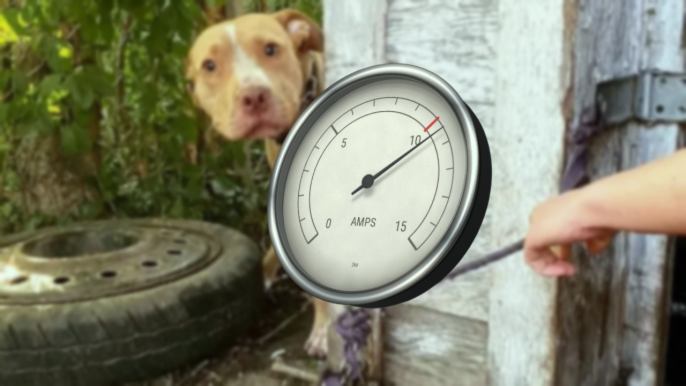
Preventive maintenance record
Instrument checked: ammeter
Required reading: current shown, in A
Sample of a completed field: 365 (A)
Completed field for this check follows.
10.5 (A)
